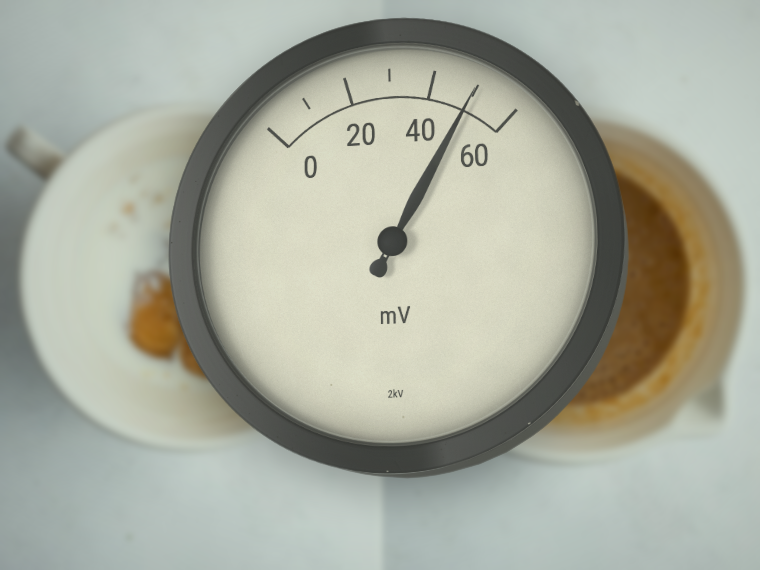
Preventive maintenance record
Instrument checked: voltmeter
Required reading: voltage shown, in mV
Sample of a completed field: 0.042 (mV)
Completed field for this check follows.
50 (mV)
